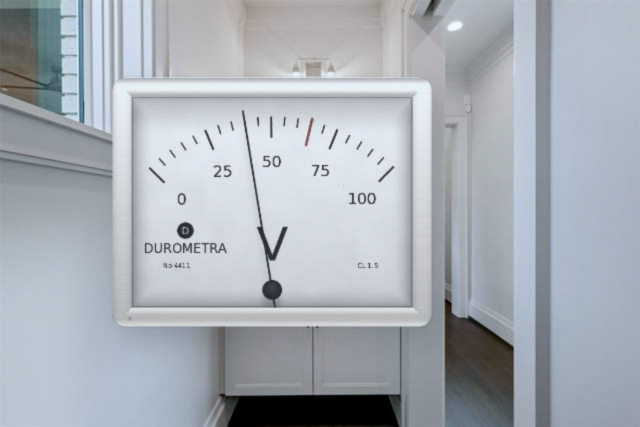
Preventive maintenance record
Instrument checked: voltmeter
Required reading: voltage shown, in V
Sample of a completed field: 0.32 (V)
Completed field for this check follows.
40 (V)
